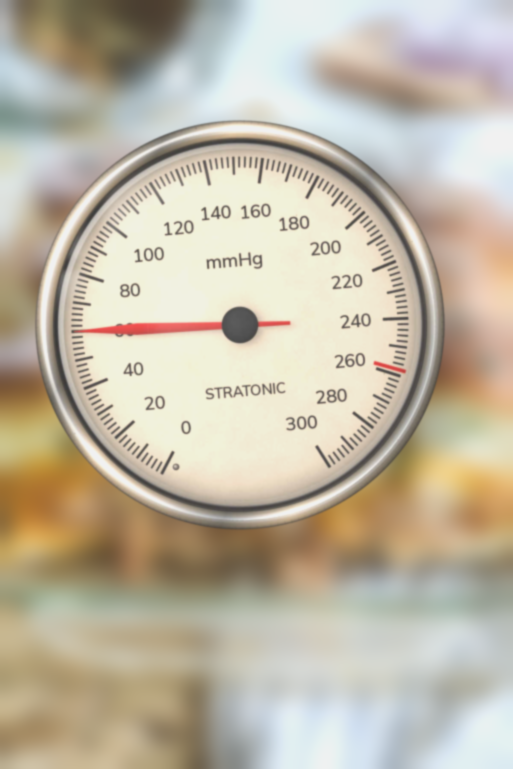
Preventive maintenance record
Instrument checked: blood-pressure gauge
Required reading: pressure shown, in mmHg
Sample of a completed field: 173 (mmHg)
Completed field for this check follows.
60 (mmHg)
